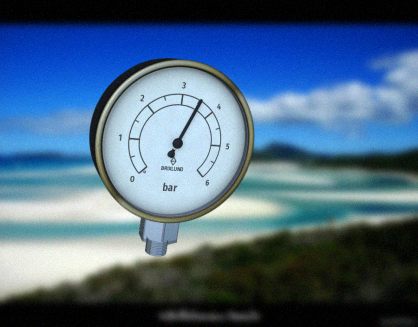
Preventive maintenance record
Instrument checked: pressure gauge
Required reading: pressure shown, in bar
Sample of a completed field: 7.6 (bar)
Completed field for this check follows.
3.5 (bar)
